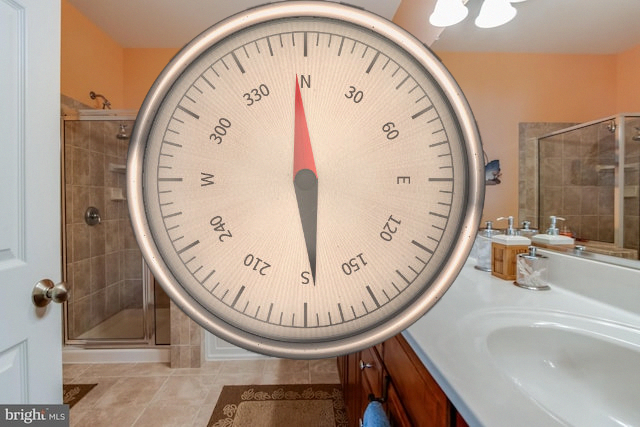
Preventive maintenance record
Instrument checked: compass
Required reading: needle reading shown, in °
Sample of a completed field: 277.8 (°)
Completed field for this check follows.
355 (°)
